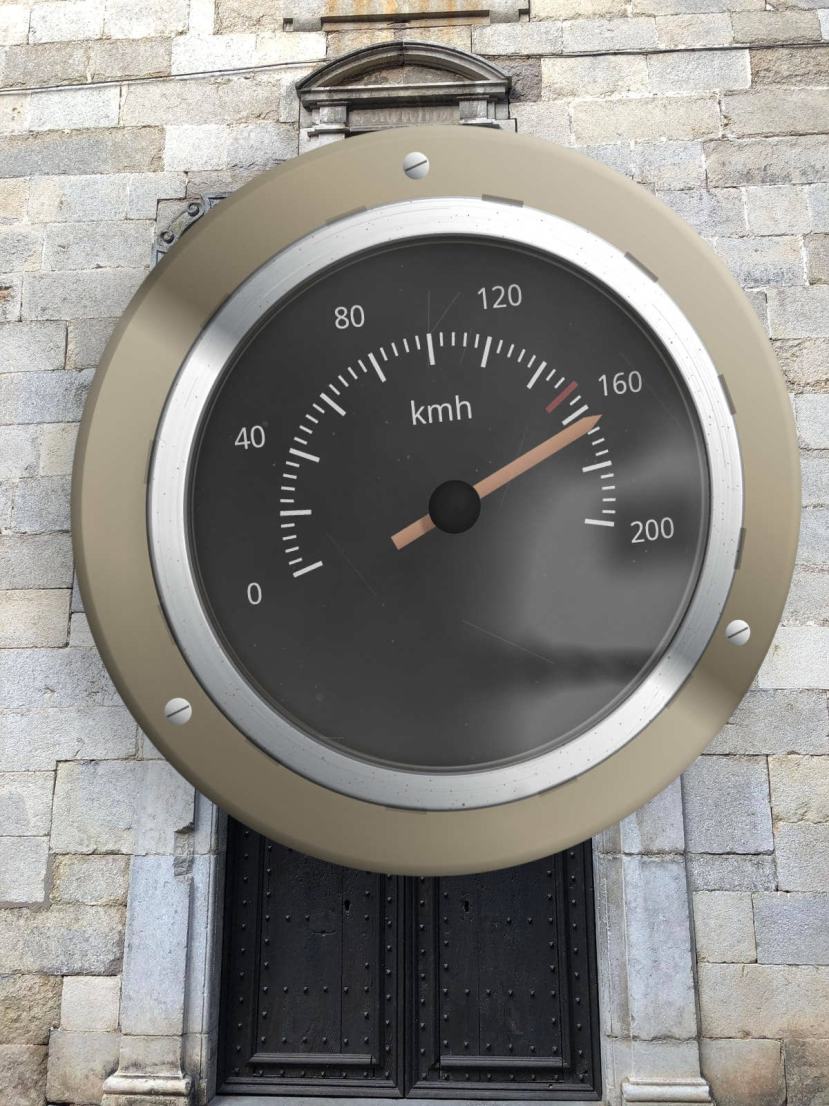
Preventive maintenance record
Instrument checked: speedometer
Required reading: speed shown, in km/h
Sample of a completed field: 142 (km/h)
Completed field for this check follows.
164 (km/h)
